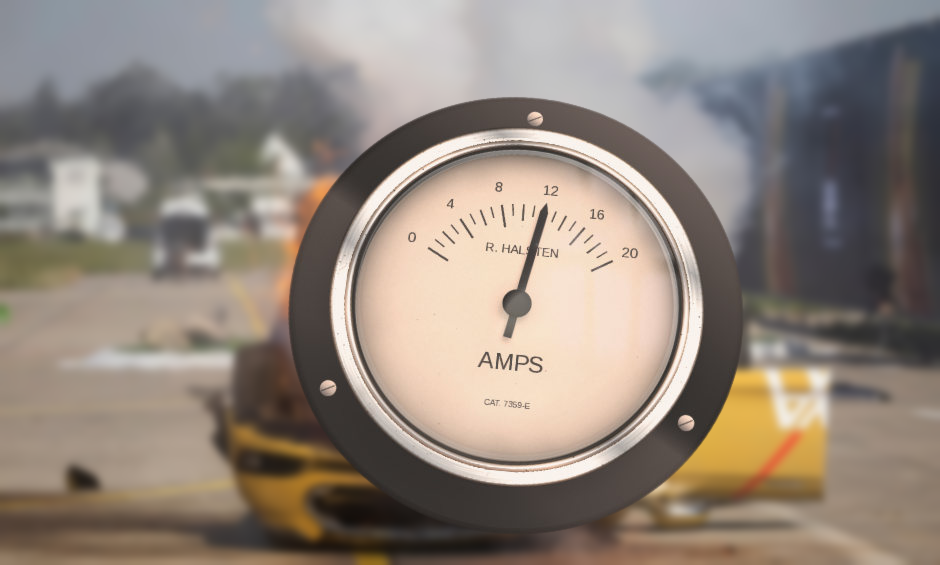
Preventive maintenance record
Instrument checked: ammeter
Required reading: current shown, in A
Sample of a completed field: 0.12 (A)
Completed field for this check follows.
12 (A)
